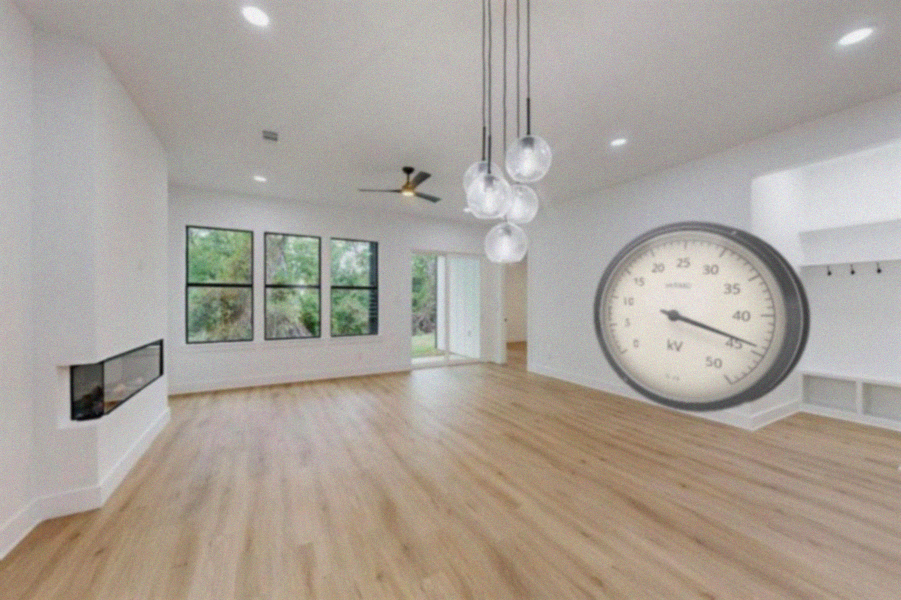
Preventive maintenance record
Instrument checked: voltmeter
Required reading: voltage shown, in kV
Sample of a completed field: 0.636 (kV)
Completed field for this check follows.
44 (kV)
